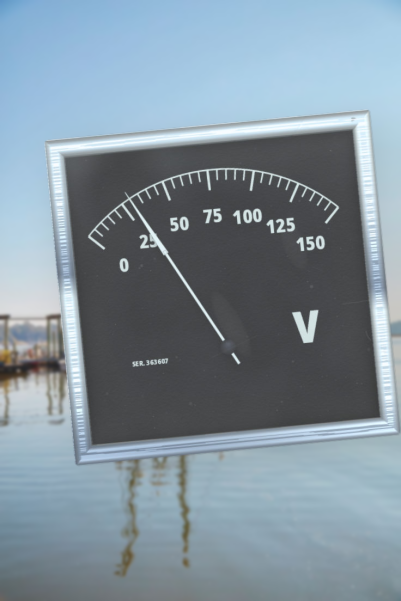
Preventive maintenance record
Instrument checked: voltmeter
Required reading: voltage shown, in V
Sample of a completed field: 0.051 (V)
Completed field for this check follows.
30 (V)
